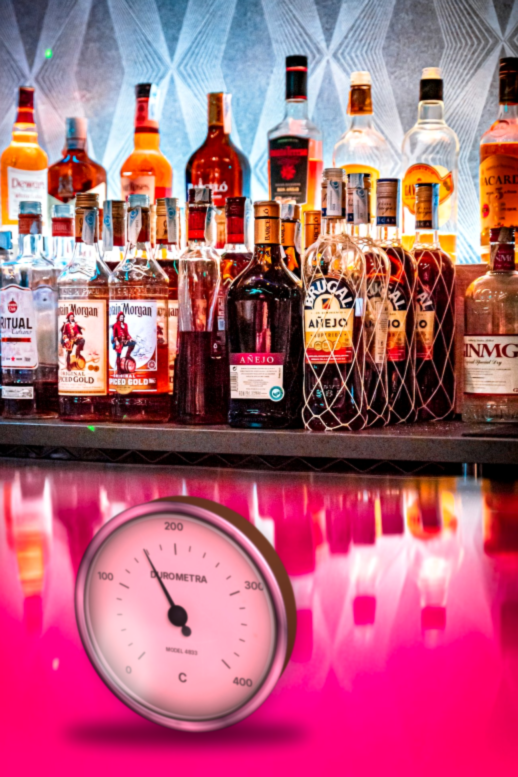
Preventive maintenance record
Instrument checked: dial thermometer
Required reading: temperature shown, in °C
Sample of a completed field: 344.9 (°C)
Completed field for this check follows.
160 (°C)
